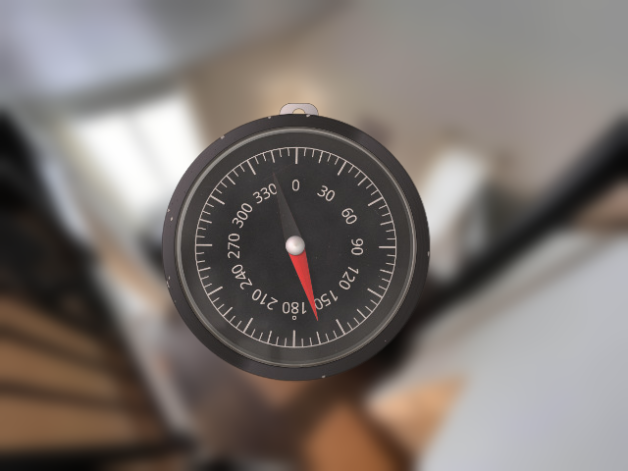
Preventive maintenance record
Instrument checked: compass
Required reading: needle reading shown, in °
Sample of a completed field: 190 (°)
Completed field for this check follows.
162.5 (°)
